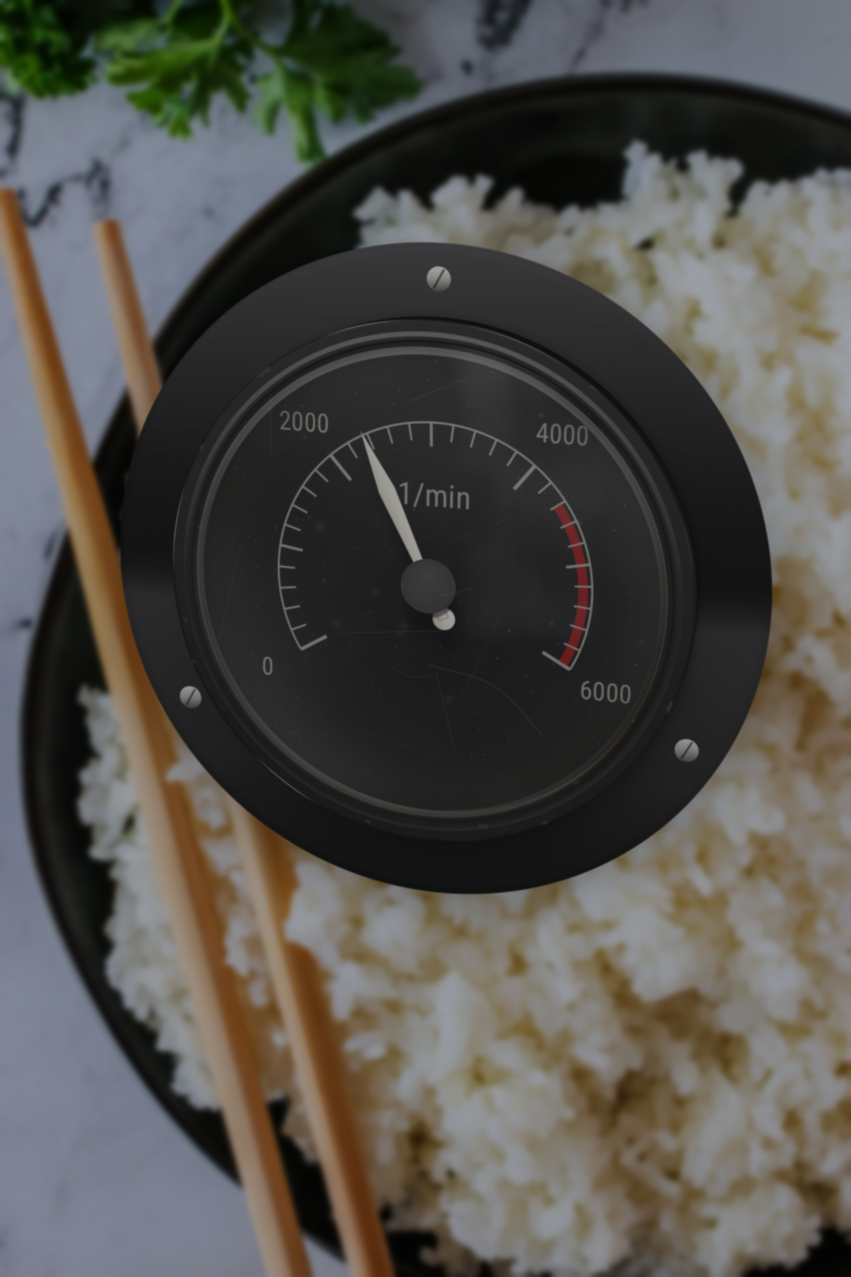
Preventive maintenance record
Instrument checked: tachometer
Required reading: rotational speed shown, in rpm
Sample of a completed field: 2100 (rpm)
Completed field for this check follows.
2400 (rpm)
